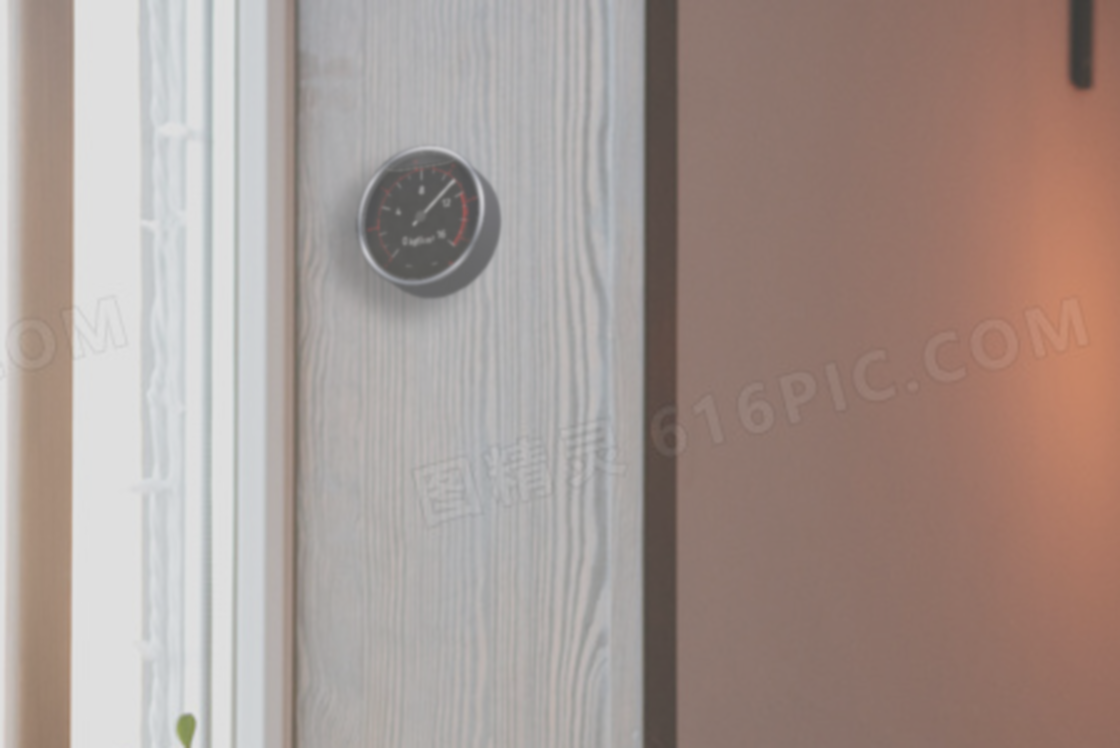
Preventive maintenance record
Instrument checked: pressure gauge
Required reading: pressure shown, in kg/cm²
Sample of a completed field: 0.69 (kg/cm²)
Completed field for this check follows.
11 (kg/cm²)
